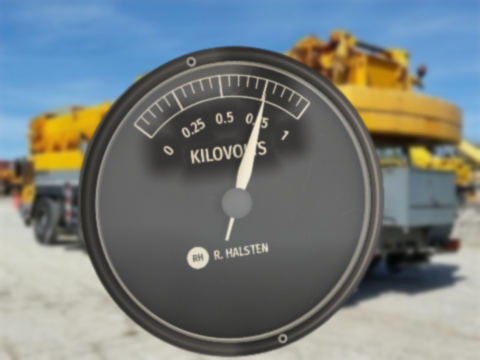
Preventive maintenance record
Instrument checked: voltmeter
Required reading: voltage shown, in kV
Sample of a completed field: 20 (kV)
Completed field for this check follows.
0.75 (kV)
